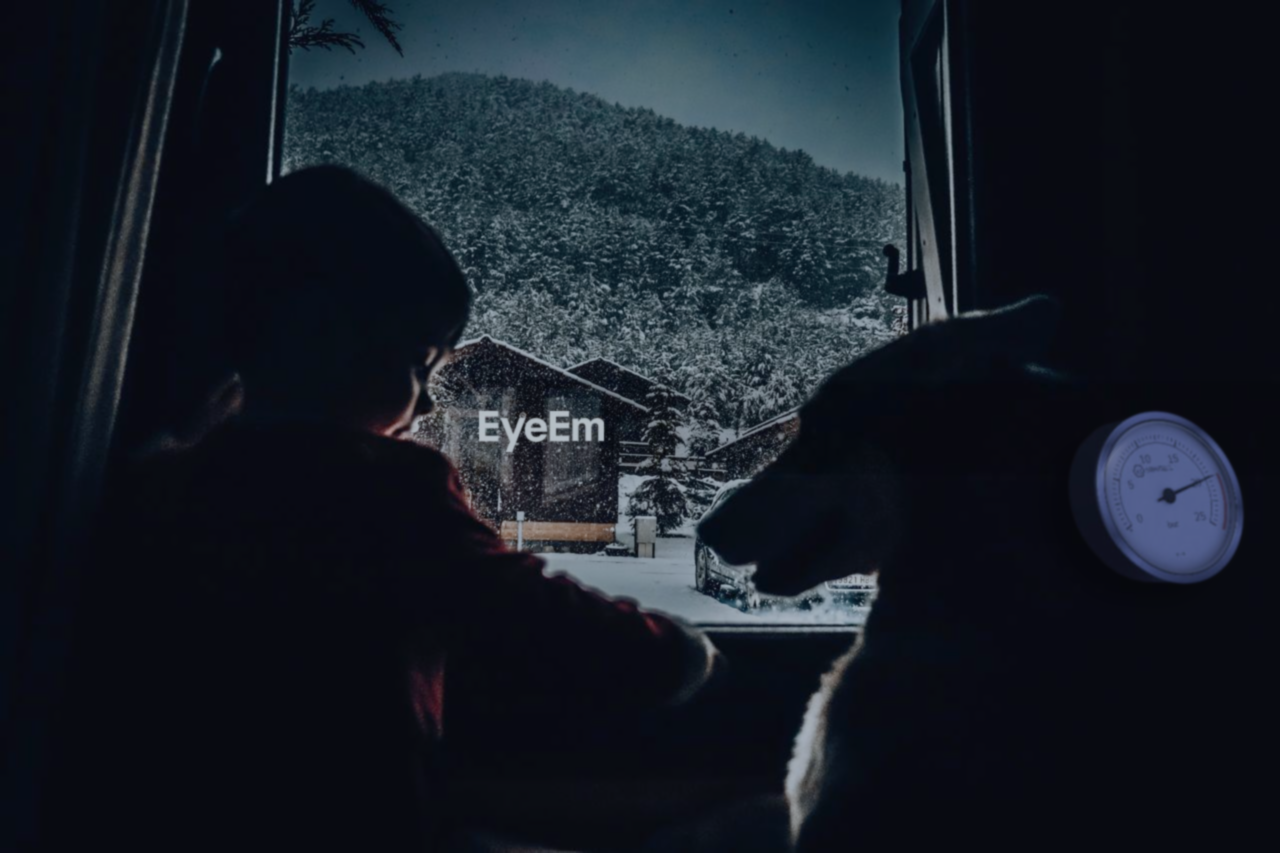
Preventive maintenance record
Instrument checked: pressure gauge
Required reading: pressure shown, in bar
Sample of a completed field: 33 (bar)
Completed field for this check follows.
20 (bar)
